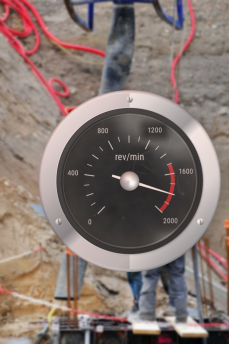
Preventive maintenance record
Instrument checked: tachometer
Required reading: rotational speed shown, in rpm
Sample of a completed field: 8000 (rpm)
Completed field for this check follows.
1800 (rpm)
